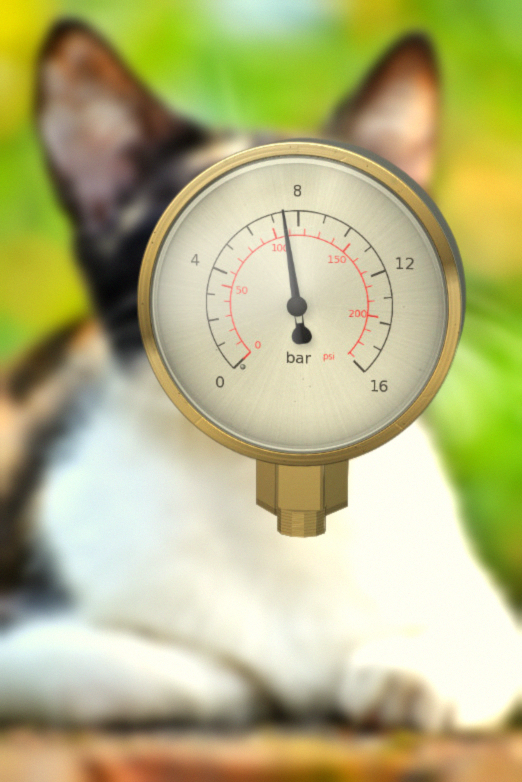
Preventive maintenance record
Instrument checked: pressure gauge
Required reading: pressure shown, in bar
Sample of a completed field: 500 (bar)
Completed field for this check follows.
7.5 (bar)
